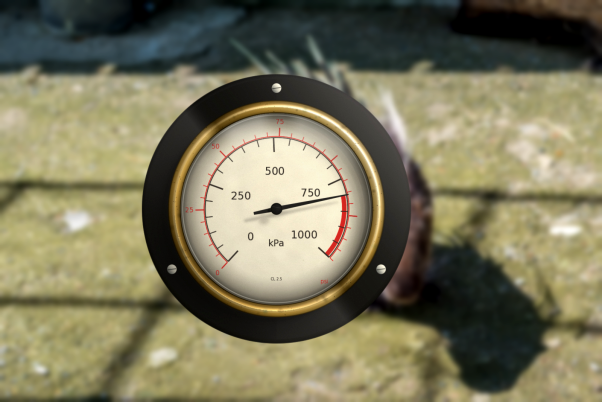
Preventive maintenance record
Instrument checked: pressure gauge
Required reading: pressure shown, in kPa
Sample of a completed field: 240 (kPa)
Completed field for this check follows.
800 (kPa)
